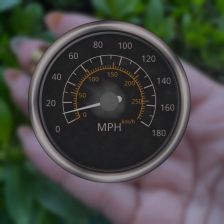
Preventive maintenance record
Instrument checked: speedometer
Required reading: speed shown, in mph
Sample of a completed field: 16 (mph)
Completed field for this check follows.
10 (mph)
